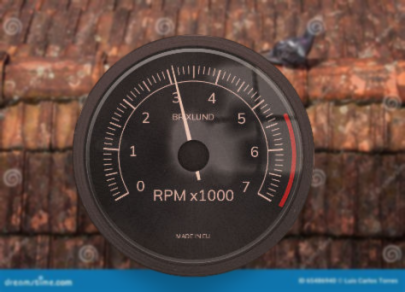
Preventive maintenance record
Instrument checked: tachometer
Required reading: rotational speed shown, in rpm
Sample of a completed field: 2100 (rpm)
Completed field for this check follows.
3100 (rpm)
